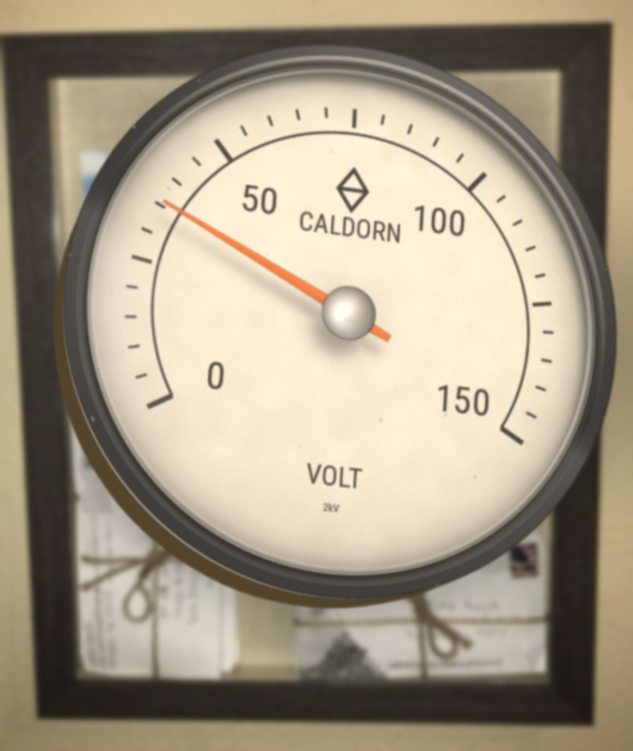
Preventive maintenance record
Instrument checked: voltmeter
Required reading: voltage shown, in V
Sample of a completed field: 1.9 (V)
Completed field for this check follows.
35 (V)
